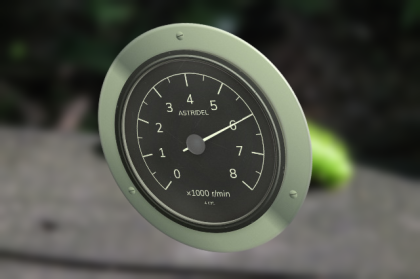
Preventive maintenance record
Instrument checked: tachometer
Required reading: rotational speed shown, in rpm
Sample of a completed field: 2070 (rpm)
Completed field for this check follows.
6000 (rpm)
